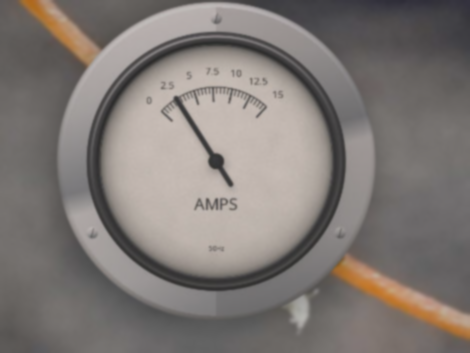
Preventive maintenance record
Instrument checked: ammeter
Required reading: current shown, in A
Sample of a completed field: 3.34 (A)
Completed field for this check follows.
2.5 (A)
